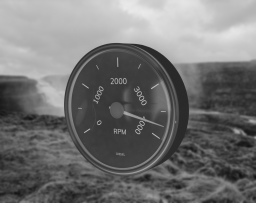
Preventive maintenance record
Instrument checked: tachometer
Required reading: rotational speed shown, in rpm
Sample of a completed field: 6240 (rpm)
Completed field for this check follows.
3750 (rpm)
